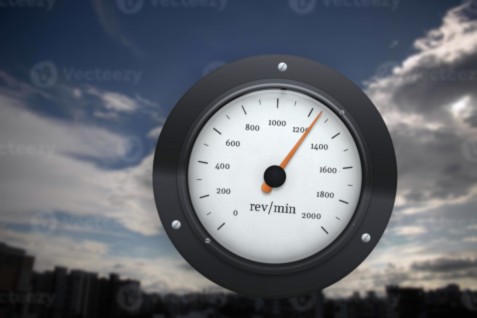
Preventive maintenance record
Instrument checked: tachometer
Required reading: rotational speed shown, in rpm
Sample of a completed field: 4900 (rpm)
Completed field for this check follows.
1250 (rpm)
